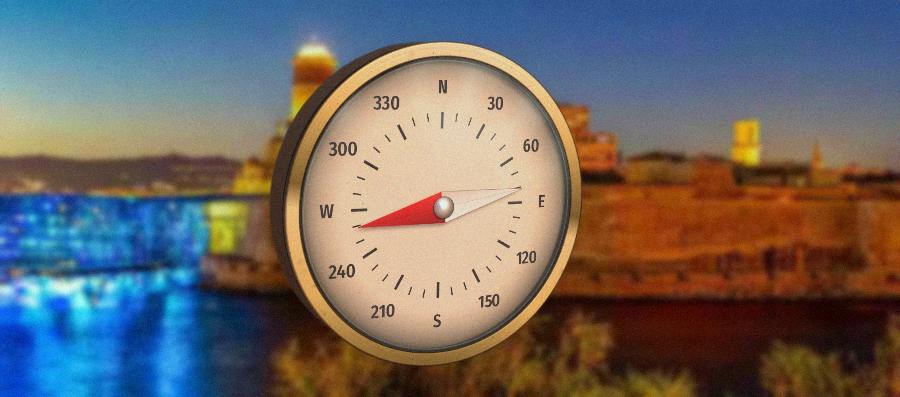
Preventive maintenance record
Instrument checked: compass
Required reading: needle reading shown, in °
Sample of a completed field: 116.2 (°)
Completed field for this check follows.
260 (°)
